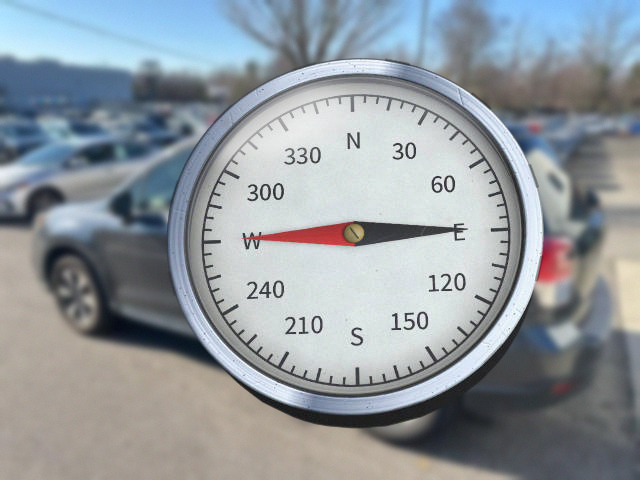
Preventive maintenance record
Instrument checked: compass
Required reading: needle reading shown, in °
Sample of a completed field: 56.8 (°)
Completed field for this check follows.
270 (°)
